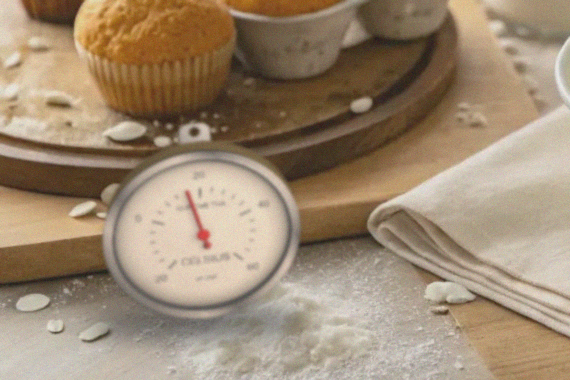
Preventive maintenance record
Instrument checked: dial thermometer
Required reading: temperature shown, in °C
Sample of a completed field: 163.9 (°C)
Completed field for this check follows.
16 (°C)
